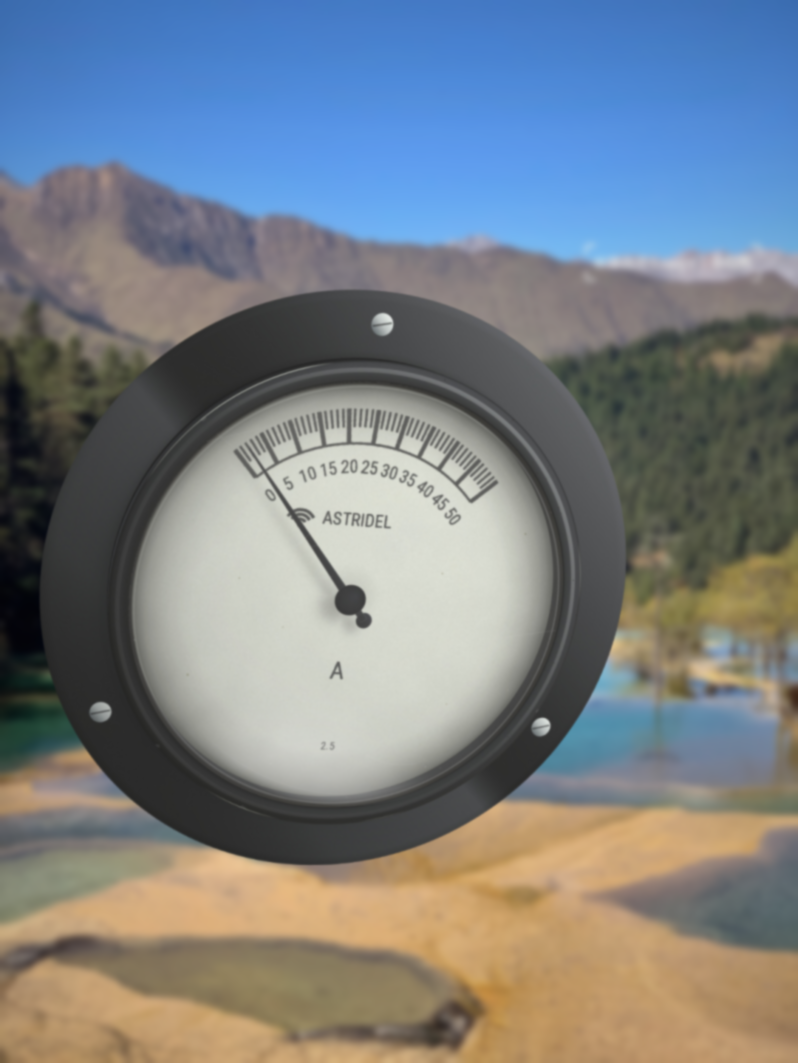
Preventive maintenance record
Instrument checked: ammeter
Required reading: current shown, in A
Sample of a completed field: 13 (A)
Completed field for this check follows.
2 (A)
